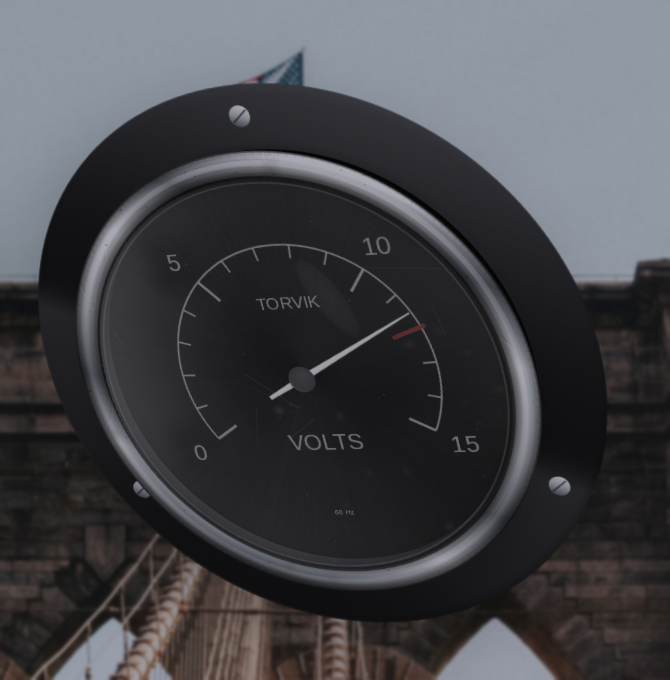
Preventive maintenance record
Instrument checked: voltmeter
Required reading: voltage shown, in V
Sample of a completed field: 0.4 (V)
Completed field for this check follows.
11.5 (V)
